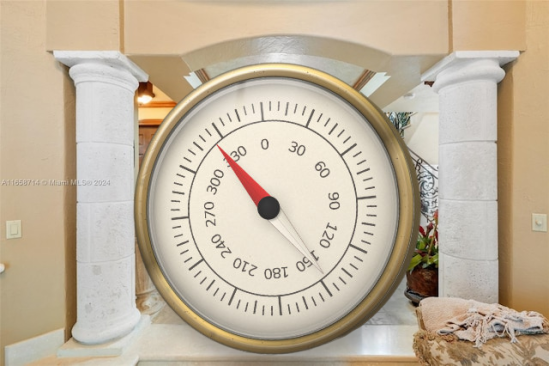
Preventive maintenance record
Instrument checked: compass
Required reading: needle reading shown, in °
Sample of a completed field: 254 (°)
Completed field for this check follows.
325 (°)
